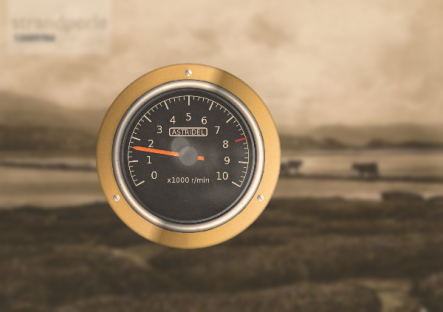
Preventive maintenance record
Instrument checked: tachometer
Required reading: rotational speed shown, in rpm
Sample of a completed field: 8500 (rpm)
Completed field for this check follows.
1600 (rpm)
